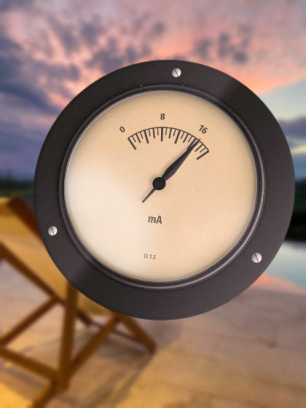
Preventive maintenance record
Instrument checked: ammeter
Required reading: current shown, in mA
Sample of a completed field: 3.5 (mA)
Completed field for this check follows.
17 (mA)
